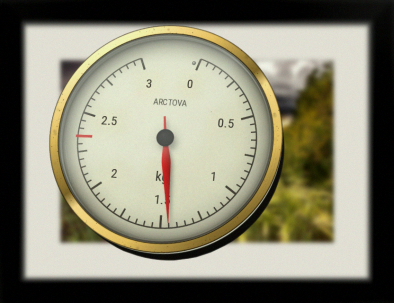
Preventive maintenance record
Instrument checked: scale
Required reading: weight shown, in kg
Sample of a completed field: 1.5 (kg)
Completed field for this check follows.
1.45 (kg)
